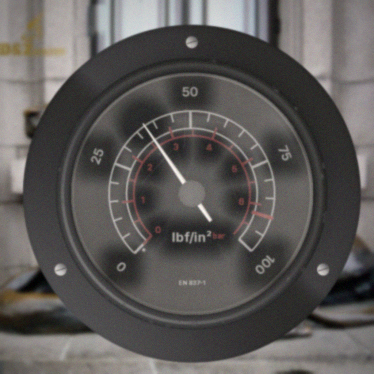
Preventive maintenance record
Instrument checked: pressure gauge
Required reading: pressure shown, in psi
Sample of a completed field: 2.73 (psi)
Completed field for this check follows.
37.5 (psi)
